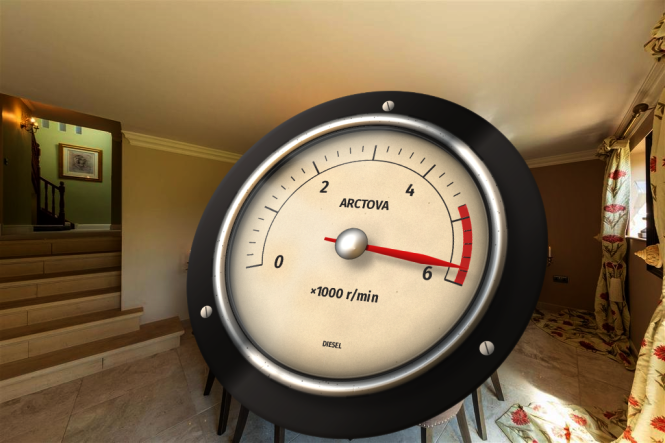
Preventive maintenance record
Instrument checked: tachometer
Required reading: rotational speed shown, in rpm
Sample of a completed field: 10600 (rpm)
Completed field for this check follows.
5800 (rpm)
